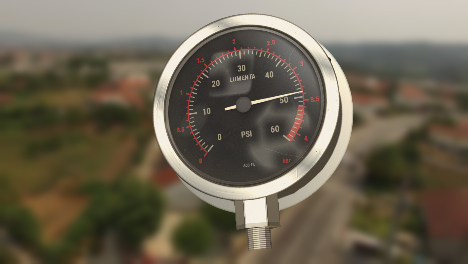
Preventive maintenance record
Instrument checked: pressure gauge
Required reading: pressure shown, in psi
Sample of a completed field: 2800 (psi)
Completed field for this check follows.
49 (psi)
